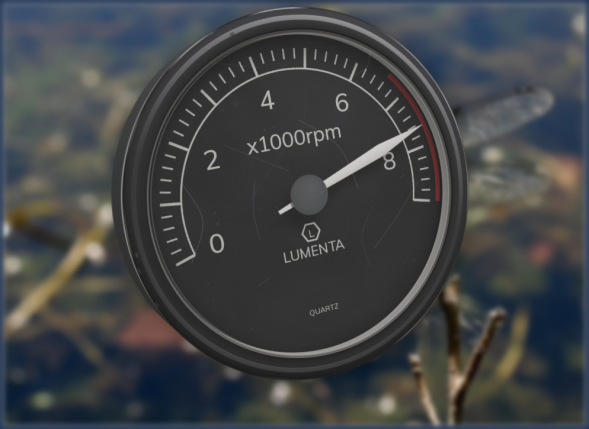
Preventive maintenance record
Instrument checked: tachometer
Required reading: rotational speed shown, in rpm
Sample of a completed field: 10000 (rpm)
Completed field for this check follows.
7600 (rpm)
